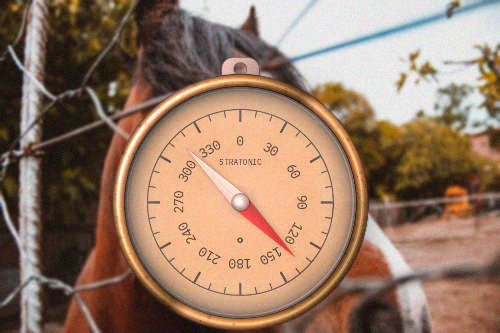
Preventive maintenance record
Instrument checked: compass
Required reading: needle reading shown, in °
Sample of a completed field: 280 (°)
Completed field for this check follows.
135 (°)
